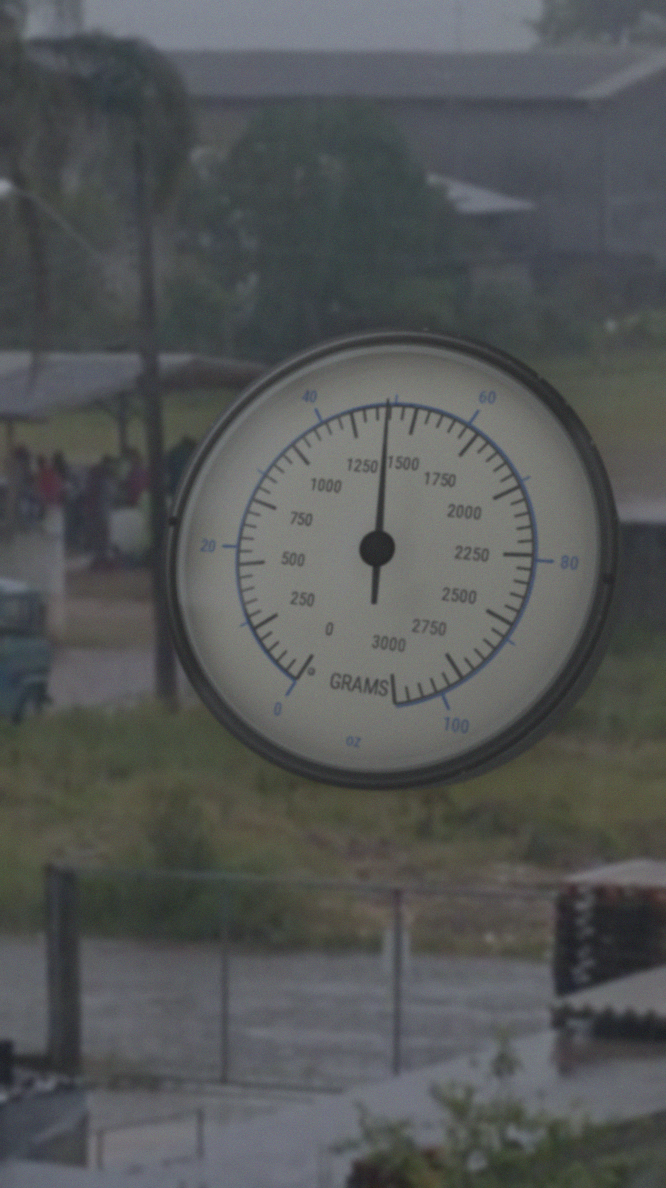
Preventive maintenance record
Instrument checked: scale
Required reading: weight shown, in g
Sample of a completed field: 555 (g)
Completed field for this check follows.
1400 (g)
